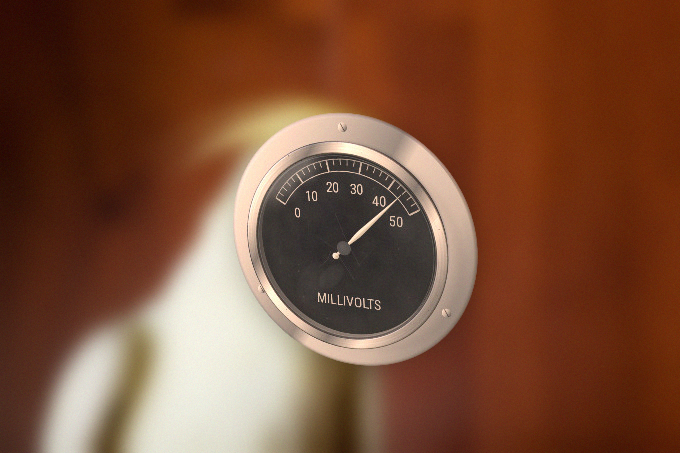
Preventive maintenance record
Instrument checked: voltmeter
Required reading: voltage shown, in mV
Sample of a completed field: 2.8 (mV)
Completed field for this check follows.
44 (mV)
